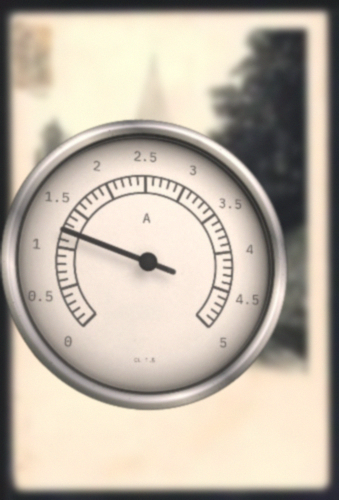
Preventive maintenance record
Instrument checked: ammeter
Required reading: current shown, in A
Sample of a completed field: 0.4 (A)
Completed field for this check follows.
1.2 (A)
